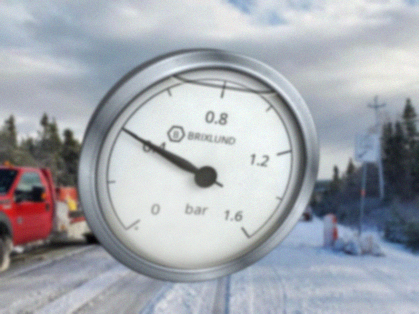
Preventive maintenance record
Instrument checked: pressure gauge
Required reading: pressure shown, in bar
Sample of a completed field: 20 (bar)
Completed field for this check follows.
0.4 (bar)
